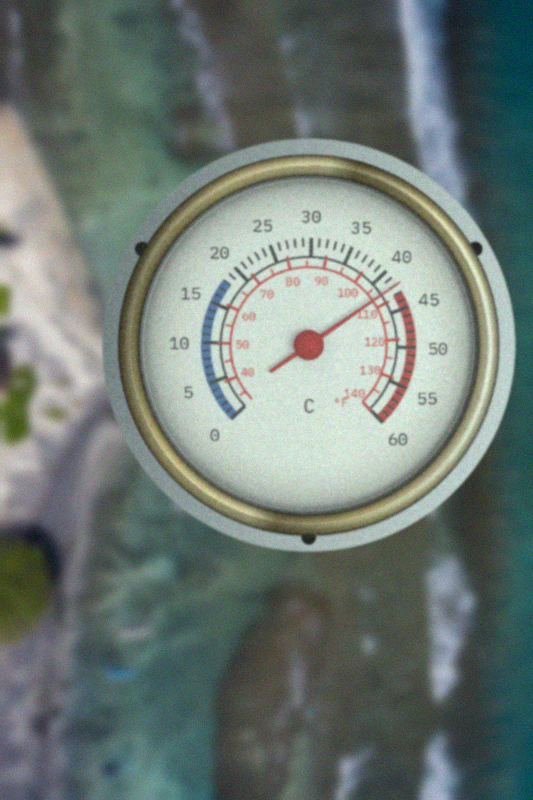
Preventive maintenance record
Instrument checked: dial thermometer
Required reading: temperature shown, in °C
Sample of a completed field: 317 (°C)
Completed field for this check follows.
42 (°C)
